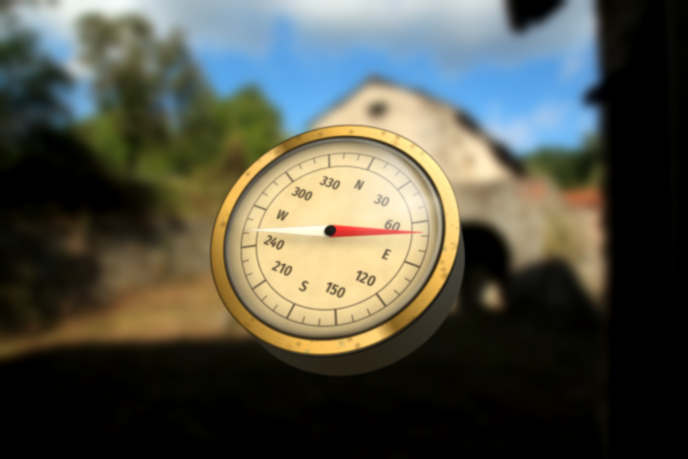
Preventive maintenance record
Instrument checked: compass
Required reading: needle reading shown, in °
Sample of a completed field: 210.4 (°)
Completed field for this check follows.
70 (°)
